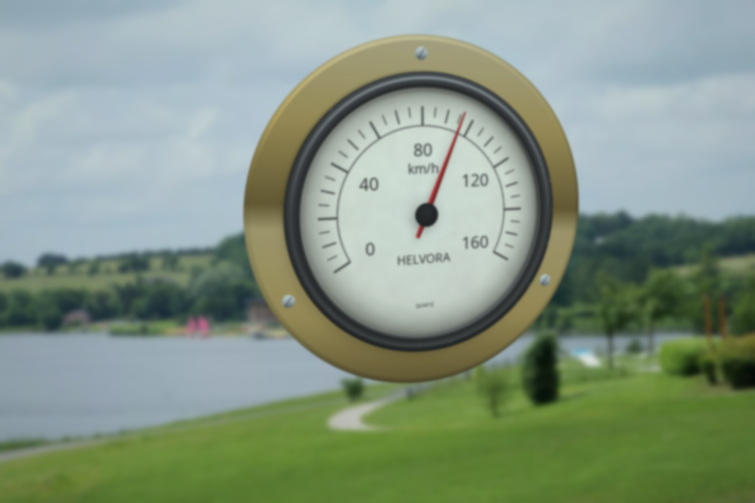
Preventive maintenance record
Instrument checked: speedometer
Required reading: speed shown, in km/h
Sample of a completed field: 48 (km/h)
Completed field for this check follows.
95 (km/h)
